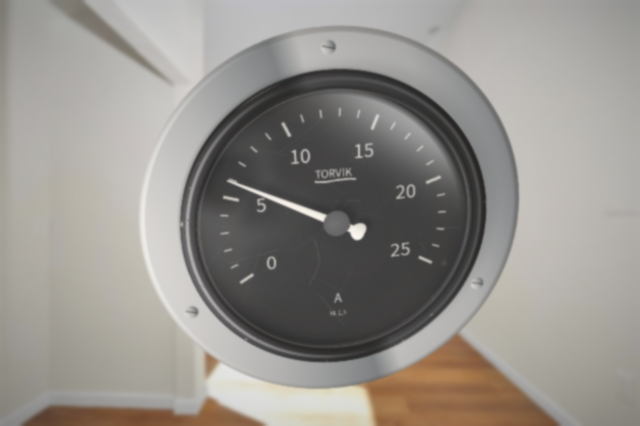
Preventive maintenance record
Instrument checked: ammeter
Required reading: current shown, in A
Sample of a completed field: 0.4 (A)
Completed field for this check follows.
6 (A)
